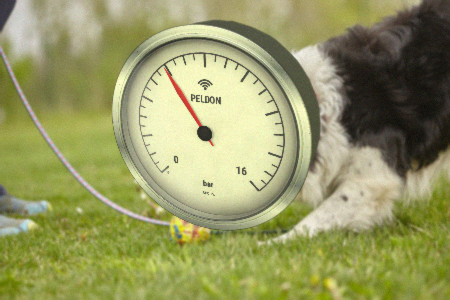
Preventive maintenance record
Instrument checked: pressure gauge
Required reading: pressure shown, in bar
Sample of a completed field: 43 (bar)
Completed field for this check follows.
6 (bar)
